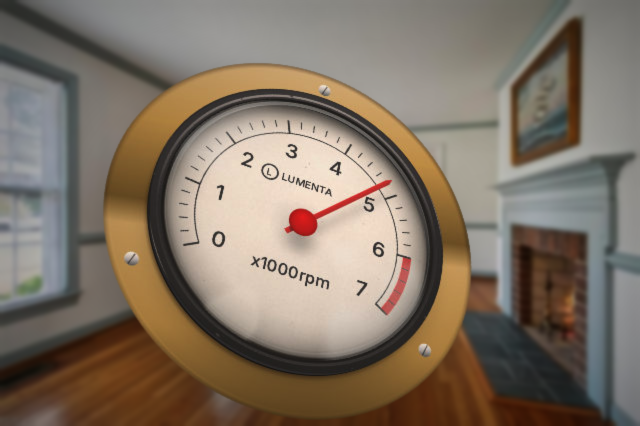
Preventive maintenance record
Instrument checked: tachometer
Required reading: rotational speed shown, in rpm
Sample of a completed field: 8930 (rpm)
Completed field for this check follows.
4800 (rpm)
